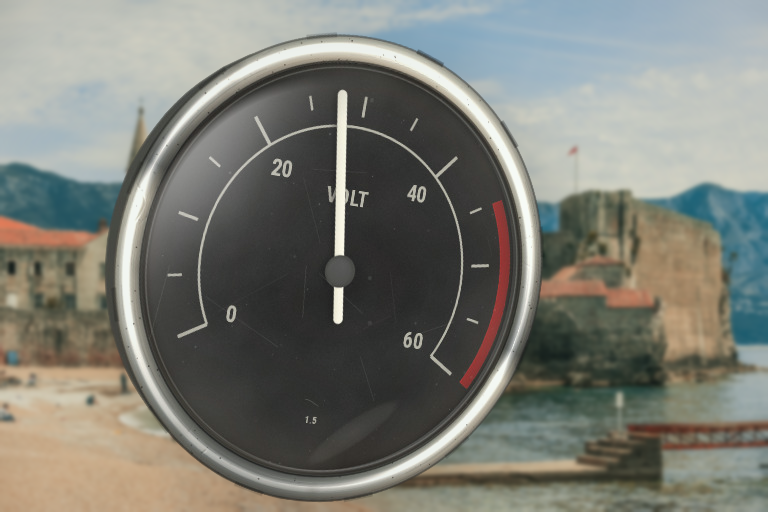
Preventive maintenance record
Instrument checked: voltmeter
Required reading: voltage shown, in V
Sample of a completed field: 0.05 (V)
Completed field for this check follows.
27.5 (V)
